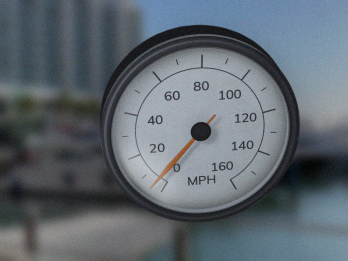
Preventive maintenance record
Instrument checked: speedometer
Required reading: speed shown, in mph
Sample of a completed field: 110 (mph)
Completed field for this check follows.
5 (mph)
